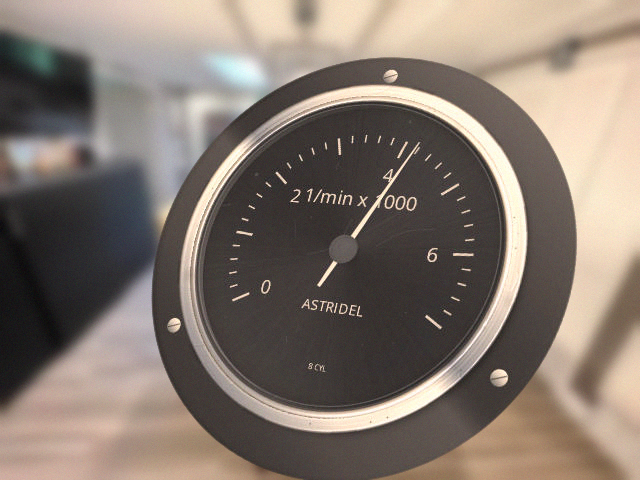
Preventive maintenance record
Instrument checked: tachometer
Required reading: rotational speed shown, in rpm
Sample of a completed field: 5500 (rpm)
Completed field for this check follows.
4200 (rpm)
